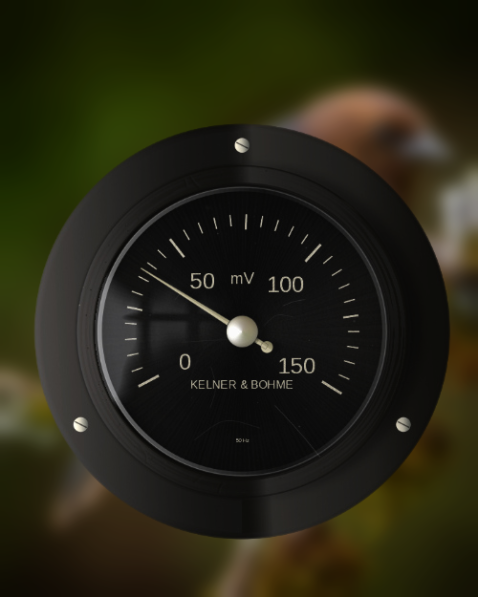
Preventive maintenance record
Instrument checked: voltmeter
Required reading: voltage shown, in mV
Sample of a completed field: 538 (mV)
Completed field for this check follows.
37.5 (mV)
